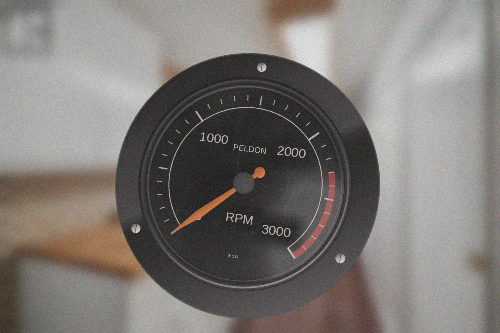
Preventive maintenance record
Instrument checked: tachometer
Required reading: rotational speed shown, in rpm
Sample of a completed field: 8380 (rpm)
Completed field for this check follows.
0 (rpm)
